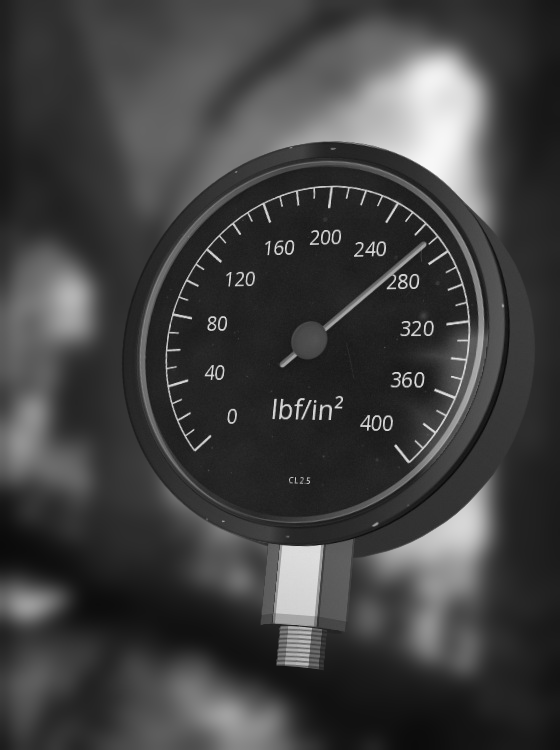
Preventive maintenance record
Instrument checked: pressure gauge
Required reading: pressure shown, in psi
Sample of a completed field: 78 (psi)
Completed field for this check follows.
270 (psi)
